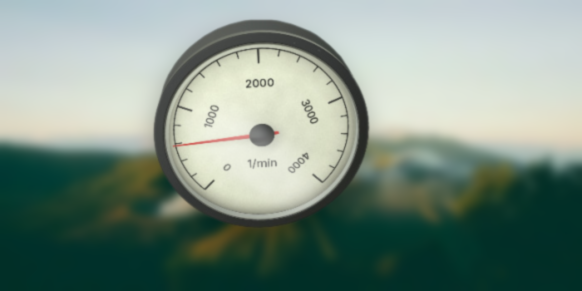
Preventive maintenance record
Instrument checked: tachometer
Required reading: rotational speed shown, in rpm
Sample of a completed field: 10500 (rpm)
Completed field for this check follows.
600 (rpm)
